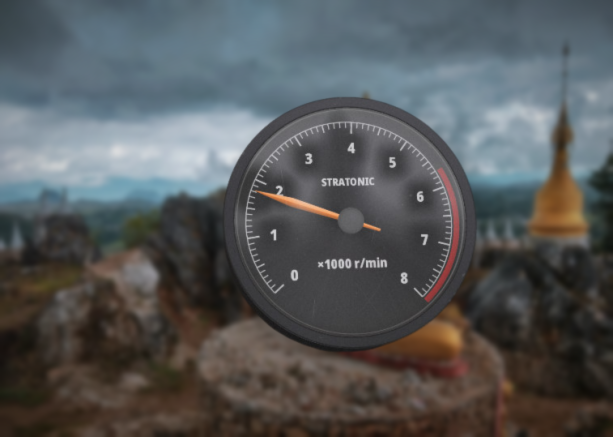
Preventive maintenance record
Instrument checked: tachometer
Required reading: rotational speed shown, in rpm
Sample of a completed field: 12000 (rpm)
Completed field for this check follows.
1800 (rpm)
